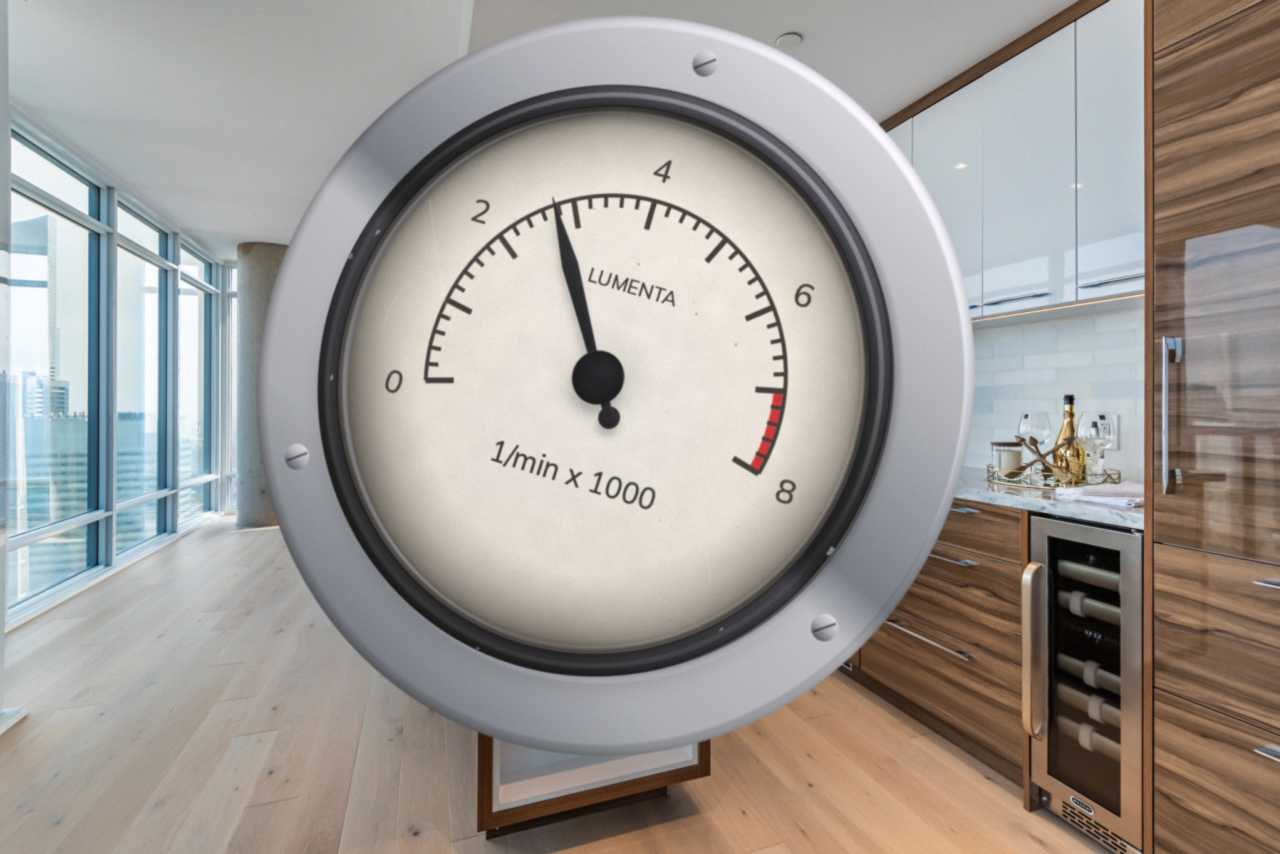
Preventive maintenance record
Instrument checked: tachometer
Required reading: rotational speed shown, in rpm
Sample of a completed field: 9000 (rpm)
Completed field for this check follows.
2800 (rpm)
